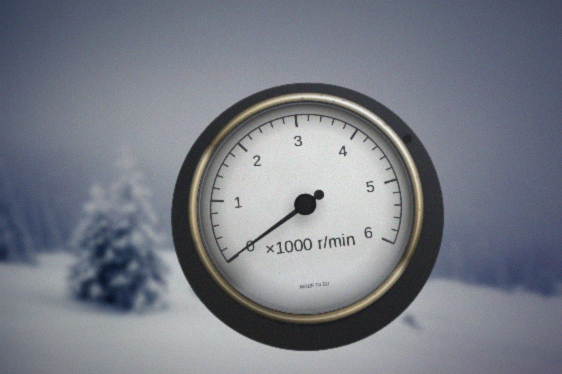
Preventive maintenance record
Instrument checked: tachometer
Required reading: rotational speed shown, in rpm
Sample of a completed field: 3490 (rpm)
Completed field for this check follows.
0 (rpm)
